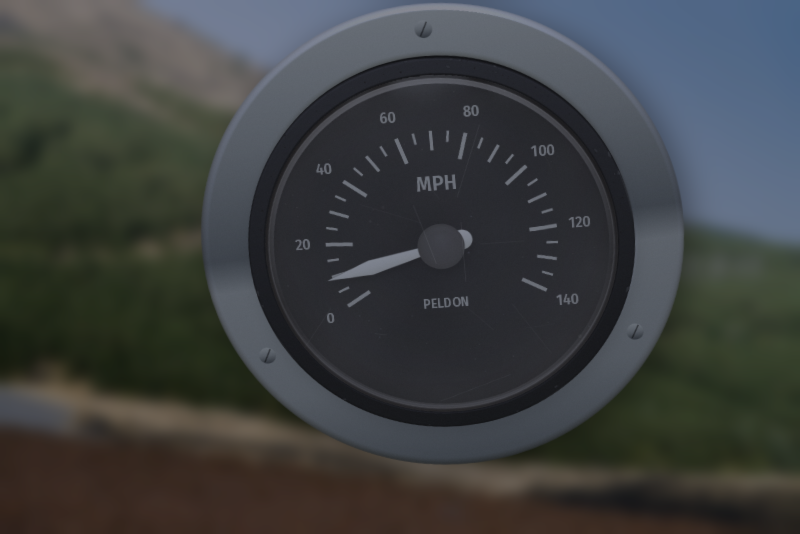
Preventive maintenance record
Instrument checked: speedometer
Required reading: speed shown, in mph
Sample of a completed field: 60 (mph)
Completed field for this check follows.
10 (mph)
